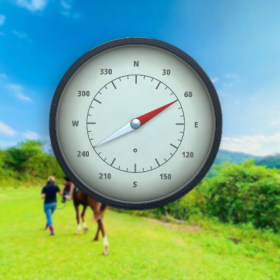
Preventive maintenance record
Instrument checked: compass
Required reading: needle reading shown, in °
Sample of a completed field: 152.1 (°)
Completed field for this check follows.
60 (°)
